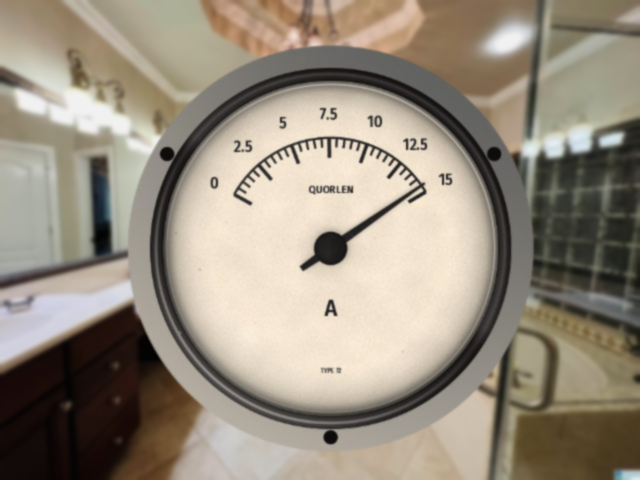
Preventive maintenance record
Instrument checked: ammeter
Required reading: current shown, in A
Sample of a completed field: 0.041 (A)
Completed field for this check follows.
14.5 (A)
